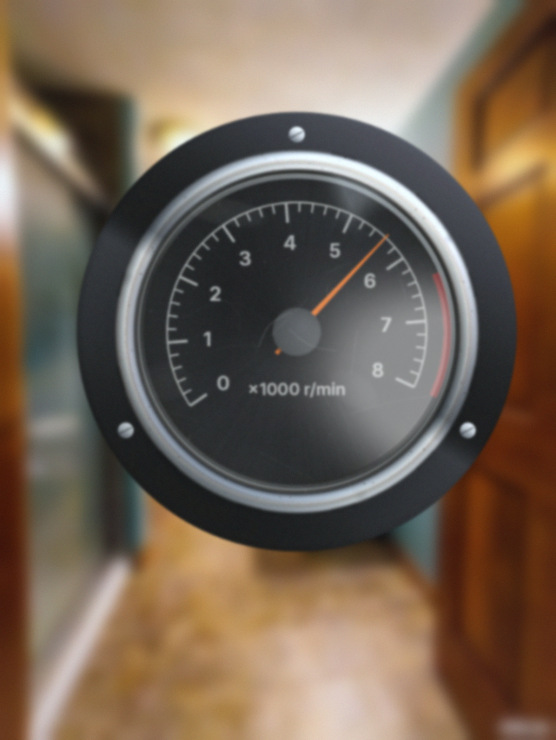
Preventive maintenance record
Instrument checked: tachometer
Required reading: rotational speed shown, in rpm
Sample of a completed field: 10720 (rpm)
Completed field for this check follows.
5600 (rpm)
